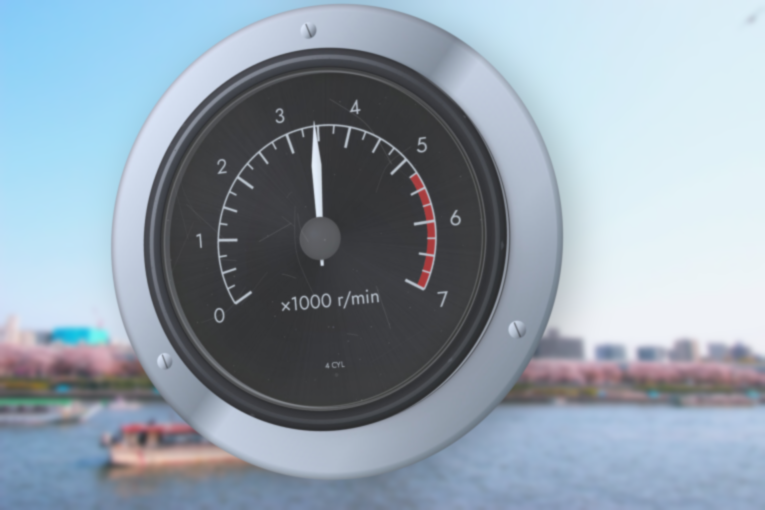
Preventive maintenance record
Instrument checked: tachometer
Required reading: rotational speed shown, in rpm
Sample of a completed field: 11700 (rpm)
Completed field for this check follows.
3500 (rpm)
